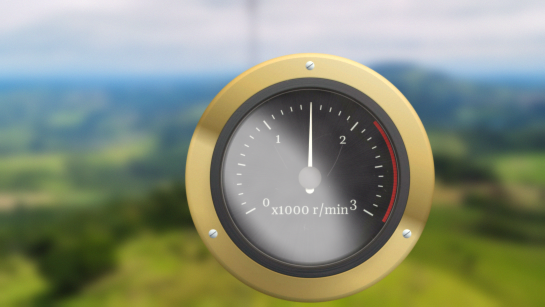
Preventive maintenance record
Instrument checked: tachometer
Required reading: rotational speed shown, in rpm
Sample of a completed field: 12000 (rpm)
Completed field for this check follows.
1500 (rpm)
